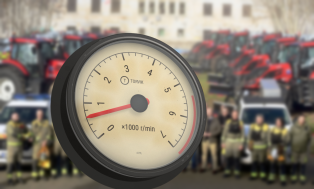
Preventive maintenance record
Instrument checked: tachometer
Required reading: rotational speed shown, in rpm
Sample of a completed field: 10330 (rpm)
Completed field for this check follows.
600 (rpm)
